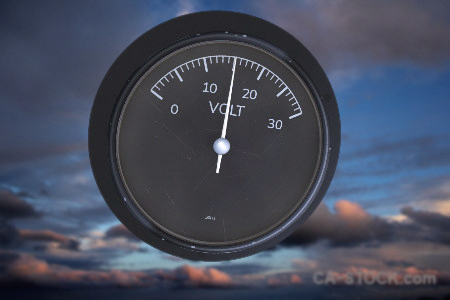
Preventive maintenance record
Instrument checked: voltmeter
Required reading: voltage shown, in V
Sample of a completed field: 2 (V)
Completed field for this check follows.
15 (V)
